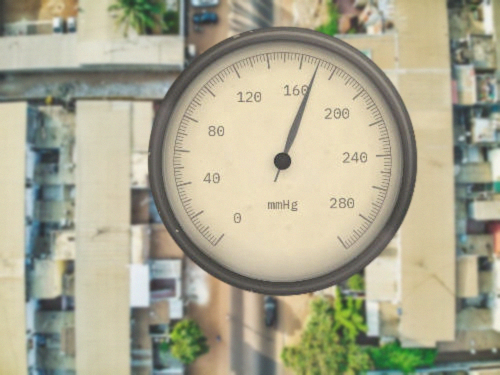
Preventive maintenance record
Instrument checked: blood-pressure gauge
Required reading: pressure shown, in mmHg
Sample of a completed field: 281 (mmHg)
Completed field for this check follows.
170 (mmHg)
